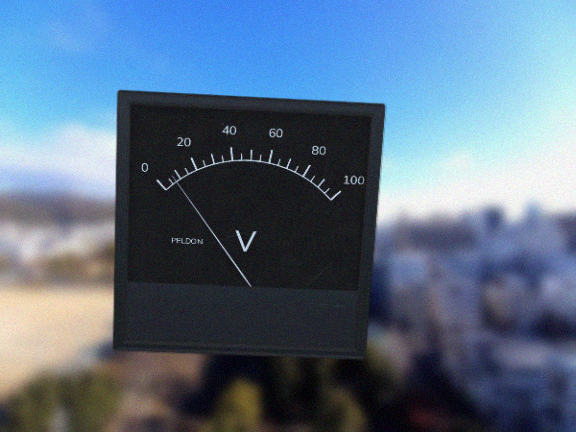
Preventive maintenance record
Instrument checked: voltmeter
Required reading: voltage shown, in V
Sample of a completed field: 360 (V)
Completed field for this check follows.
7.5 (V)
